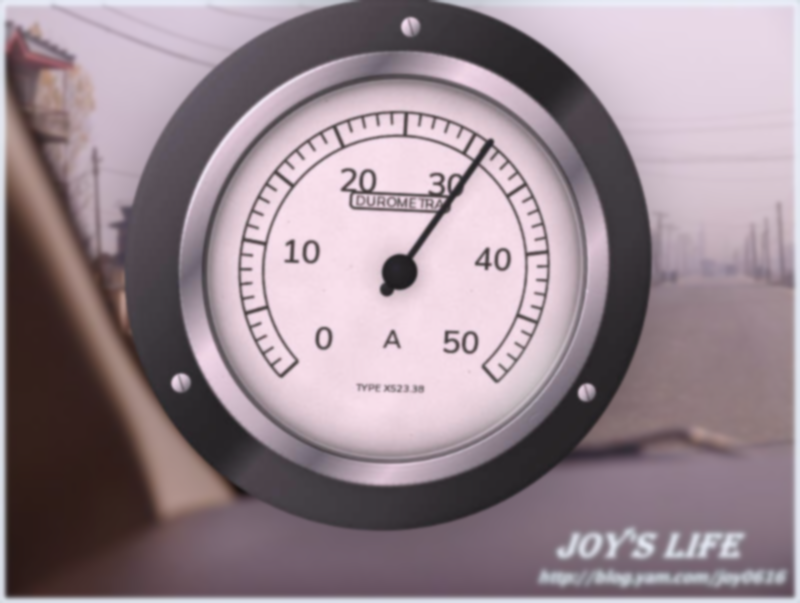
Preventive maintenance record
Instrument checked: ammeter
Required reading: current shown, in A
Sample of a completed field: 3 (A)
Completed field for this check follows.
31 (A)
